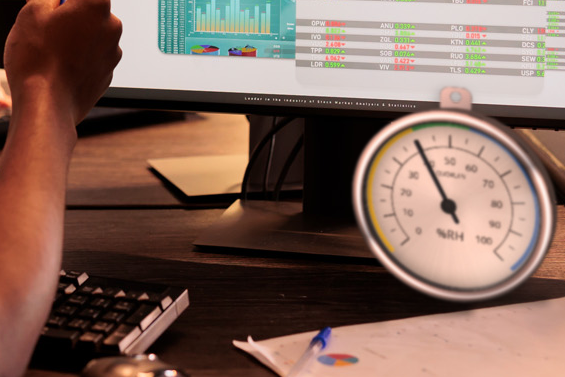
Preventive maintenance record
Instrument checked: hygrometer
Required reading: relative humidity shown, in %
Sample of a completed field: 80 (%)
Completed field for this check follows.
40 (%)
